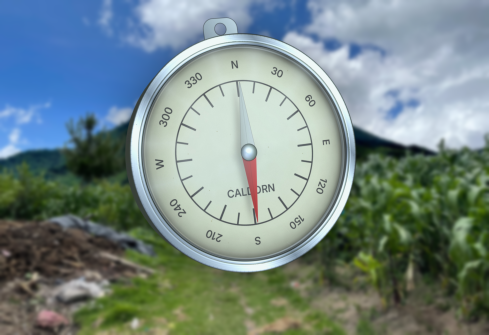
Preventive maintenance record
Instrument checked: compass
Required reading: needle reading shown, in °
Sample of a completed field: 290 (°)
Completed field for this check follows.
180 (°)
